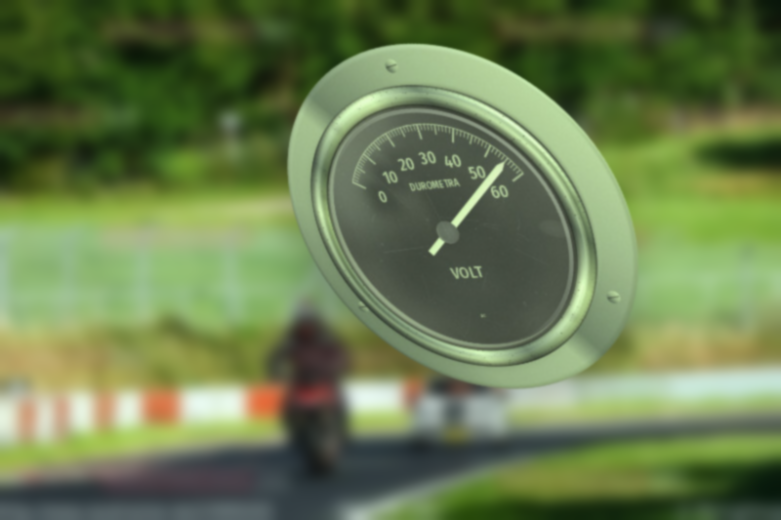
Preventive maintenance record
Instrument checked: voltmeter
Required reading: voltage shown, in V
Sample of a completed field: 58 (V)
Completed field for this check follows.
55 (V)
